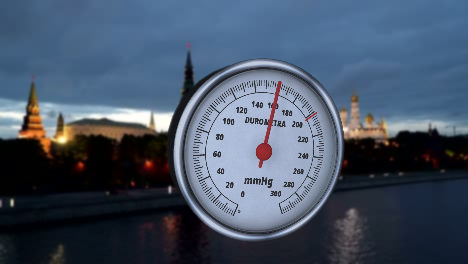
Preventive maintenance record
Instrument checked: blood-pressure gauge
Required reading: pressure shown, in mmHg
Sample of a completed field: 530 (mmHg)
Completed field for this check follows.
160 (mmHg)
